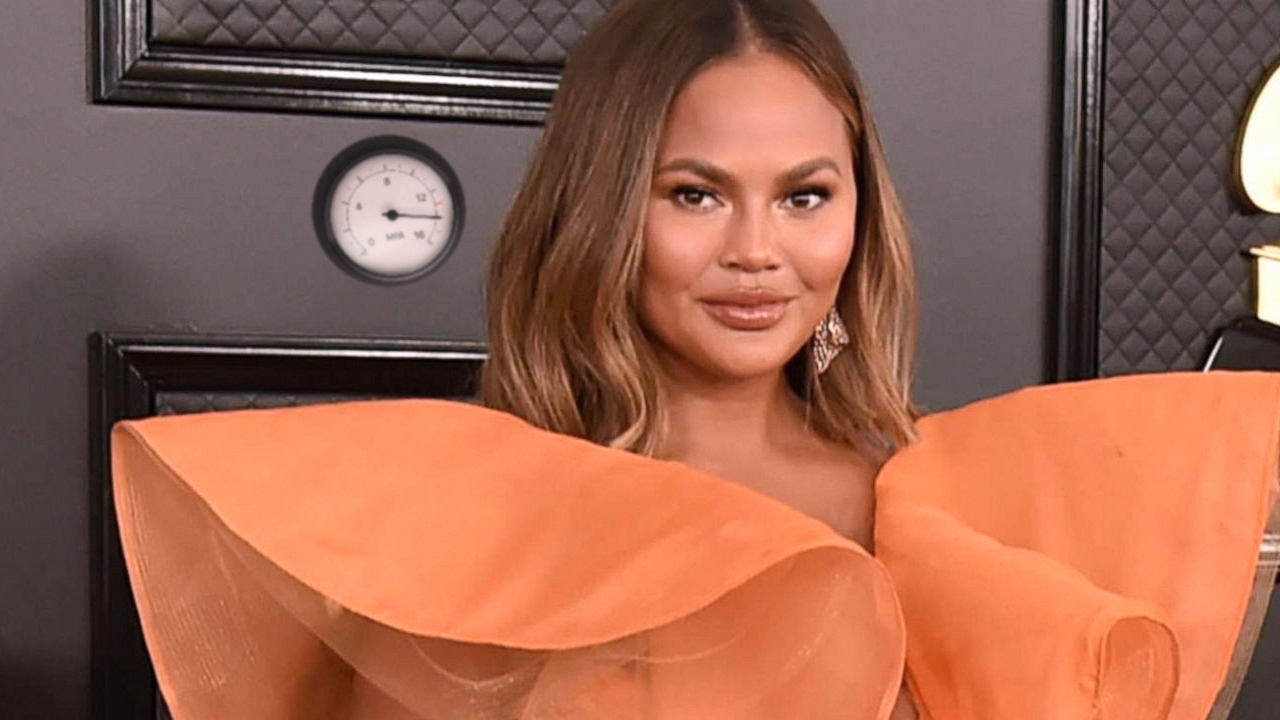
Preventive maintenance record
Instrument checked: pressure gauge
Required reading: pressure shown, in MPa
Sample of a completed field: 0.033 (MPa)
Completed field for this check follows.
14 (MPa)
